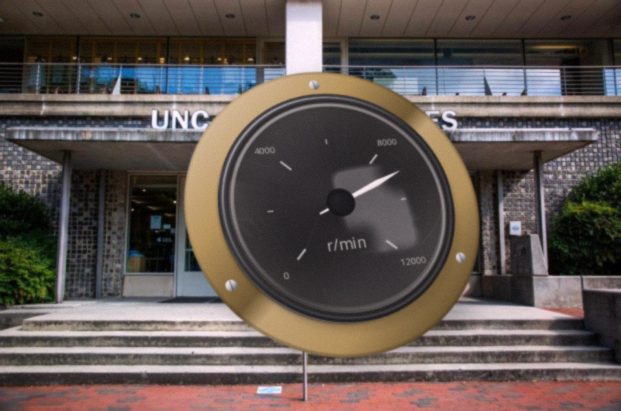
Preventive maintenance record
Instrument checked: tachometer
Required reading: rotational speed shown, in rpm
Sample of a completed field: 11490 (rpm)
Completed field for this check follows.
9000 (rpm)
